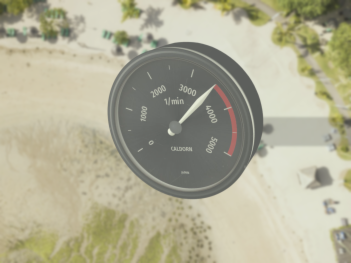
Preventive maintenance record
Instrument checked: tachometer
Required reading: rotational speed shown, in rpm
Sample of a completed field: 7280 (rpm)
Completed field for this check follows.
3500 (rpm)
